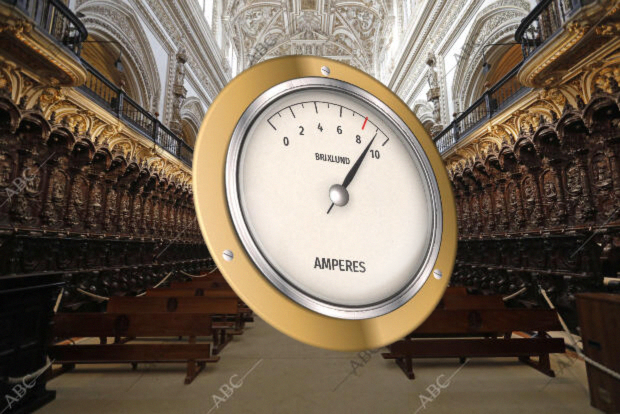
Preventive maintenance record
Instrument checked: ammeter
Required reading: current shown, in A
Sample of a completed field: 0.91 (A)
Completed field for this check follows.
9 (A)
